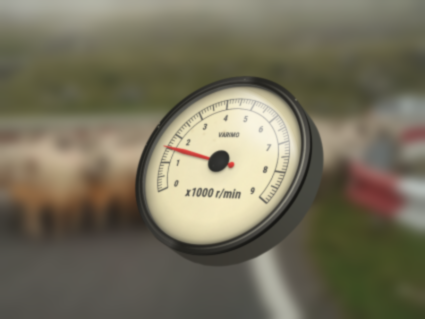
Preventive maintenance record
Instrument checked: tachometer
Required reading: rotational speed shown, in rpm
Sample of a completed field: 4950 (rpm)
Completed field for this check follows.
1500 (rpm)
